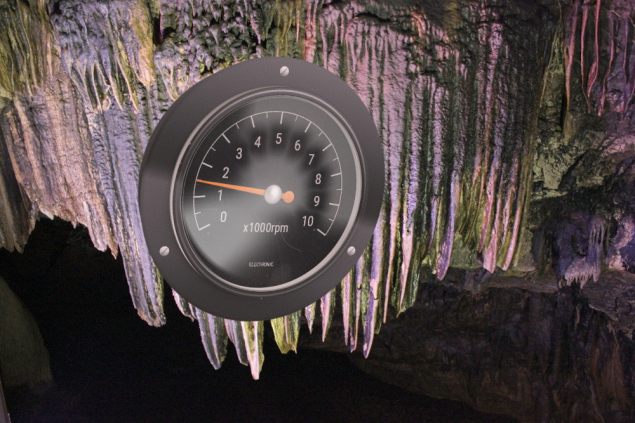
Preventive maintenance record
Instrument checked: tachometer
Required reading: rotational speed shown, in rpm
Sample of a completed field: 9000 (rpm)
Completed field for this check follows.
1500 (rpm)
